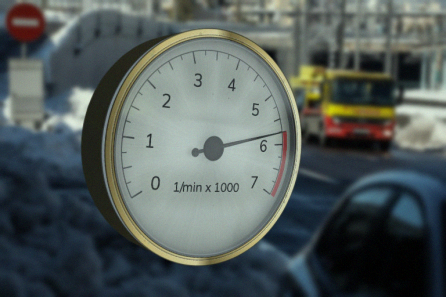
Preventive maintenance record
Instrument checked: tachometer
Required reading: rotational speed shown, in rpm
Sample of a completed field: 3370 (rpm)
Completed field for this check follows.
5750 (rpm)
